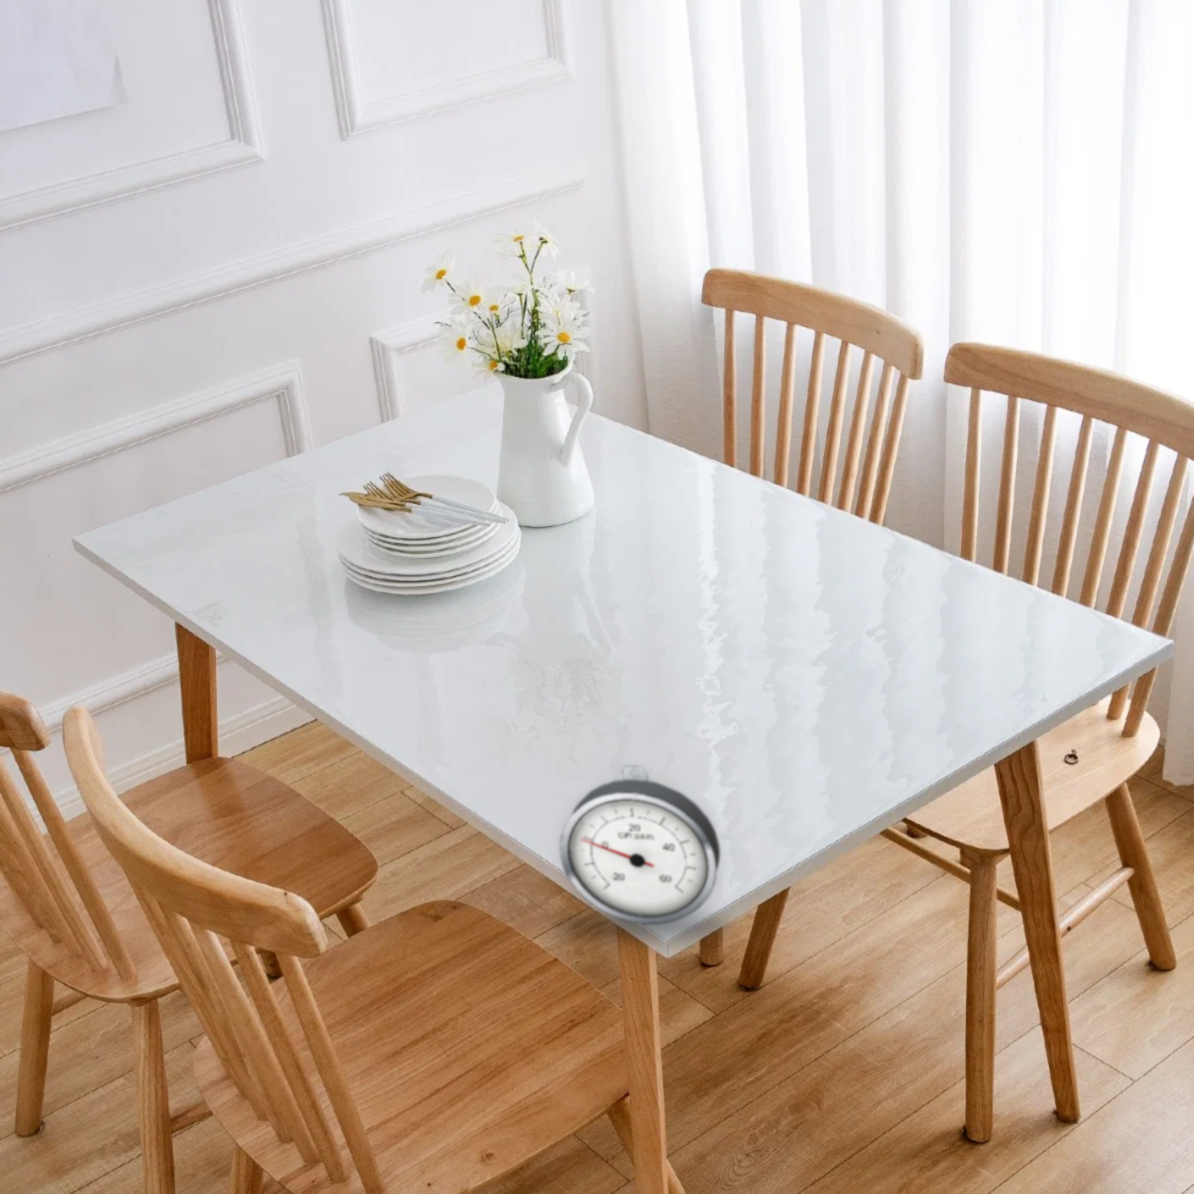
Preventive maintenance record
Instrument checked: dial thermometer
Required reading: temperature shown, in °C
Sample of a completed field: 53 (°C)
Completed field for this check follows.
0 (°C)
